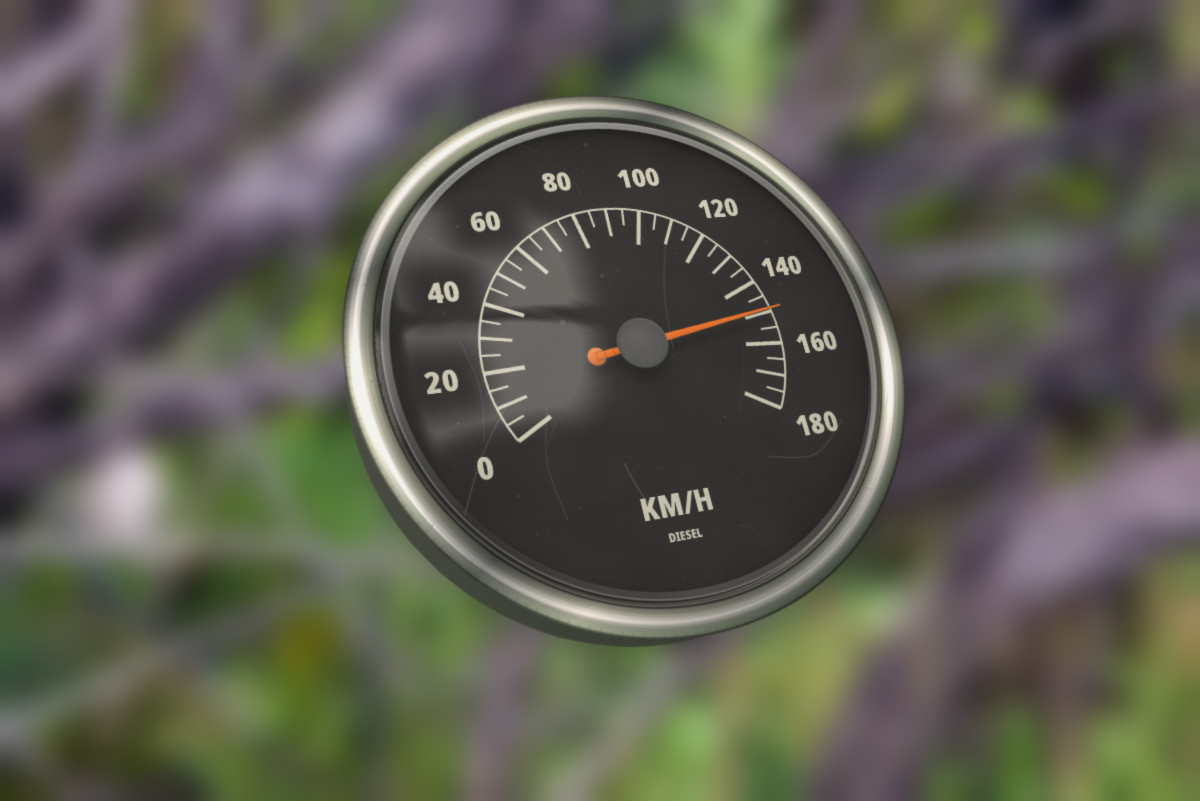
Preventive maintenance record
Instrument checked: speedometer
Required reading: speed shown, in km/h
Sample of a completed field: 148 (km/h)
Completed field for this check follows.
150 (km/h)
